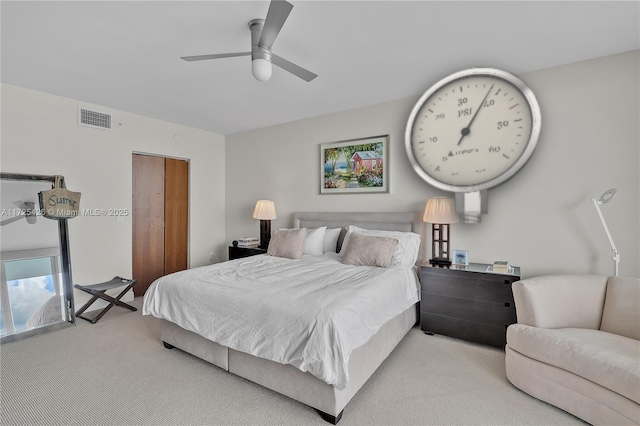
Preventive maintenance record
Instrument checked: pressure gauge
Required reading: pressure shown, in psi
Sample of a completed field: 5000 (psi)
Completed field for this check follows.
38 (psi)
